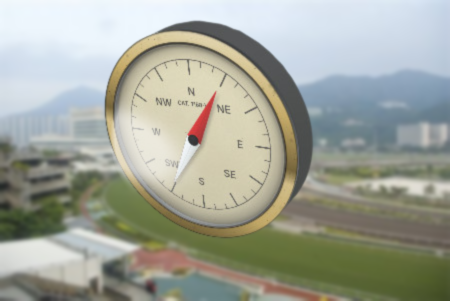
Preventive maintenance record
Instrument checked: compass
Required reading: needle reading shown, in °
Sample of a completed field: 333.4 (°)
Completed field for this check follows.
30 (°)
